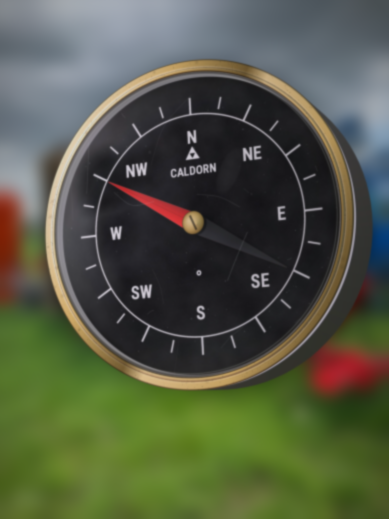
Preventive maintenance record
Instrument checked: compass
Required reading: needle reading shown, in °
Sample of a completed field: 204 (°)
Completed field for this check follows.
300 (°)
